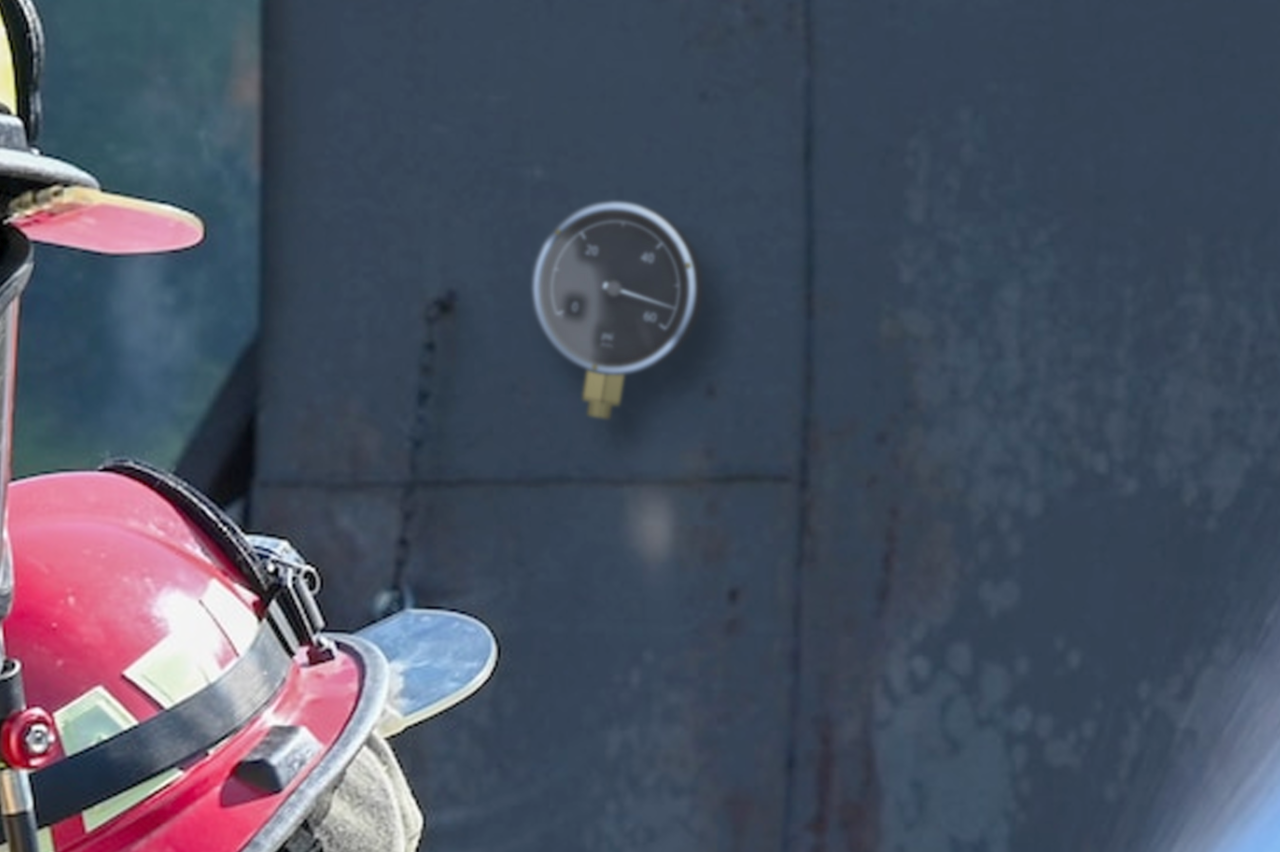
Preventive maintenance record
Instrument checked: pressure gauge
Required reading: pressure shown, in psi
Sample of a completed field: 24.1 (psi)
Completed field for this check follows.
55 (psi)
